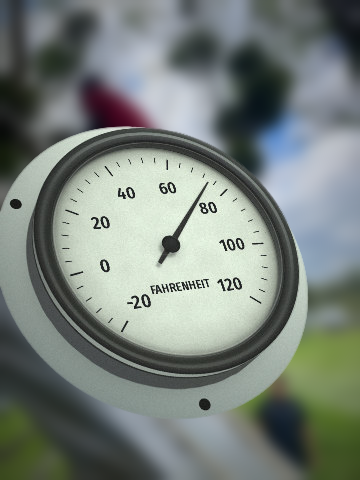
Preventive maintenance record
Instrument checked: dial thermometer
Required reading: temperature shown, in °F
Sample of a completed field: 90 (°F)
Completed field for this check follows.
74 (°F)
